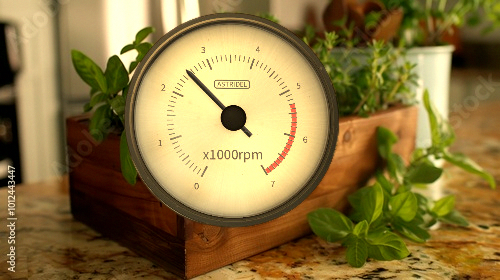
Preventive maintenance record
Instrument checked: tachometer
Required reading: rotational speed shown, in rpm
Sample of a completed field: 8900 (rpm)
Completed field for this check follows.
2500 (rpm)
